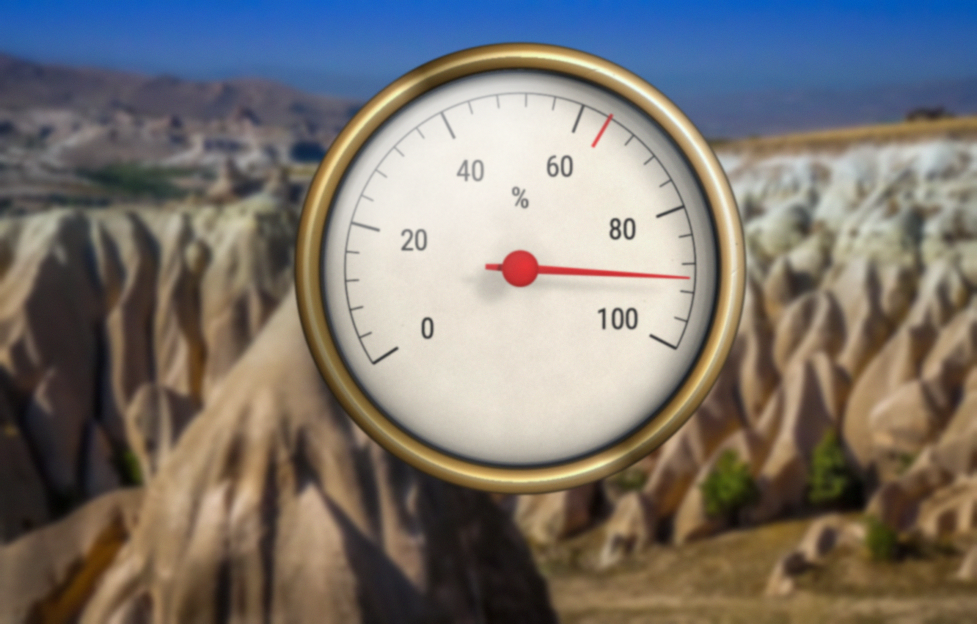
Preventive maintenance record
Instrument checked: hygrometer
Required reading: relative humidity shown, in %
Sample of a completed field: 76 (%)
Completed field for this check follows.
90 (%)
